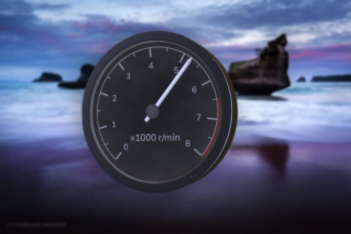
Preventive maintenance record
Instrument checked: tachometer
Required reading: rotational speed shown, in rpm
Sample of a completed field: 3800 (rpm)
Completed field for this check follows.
5250 (rpm)
